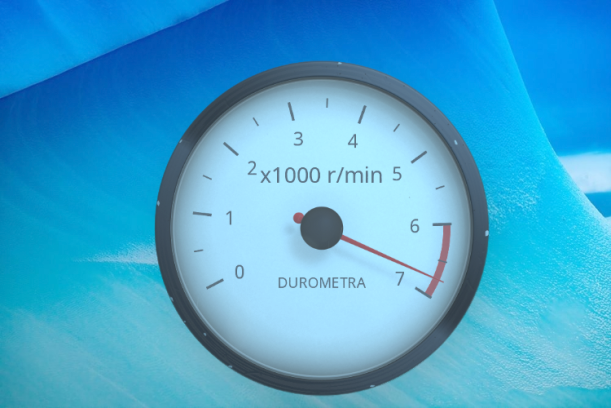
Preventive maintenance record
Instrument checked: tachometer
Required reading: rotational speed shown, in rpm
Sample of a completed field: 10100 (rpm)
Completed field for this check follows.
6750 (rpm)
